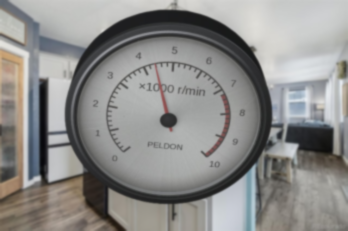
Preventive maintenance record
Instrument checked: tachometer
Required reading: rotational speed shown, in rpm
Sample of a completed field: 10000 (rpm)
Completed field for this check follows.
4400 (rpm)
